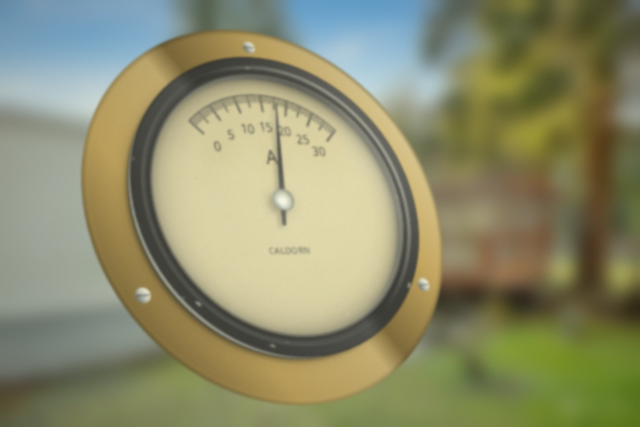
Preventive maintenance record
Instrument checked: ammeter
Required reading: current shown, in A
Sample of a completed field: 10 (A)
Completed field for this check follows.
17.5 (A)
